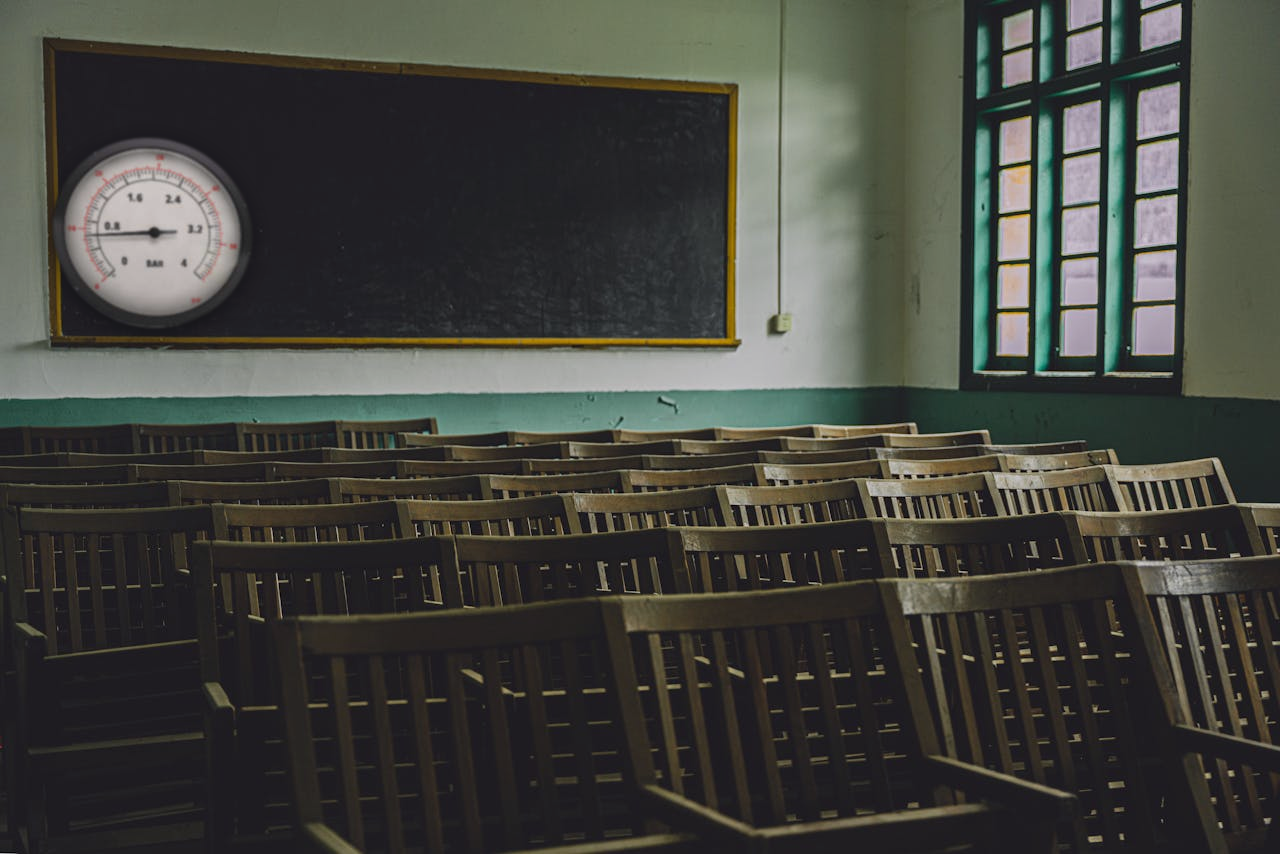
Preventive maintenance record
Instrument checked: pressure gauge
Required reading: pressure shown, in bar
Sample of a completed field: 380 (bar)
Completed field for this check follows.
0.6 (bar)
